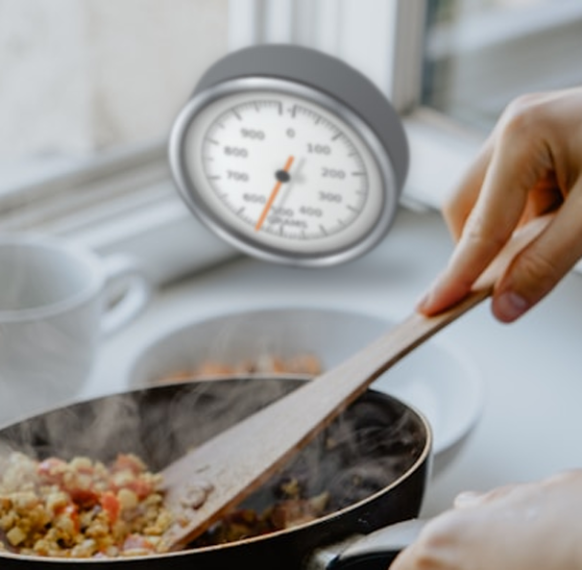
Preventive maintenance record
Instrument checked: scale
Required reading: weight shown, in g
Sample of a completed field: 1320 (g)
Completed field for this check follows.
550 (g)
